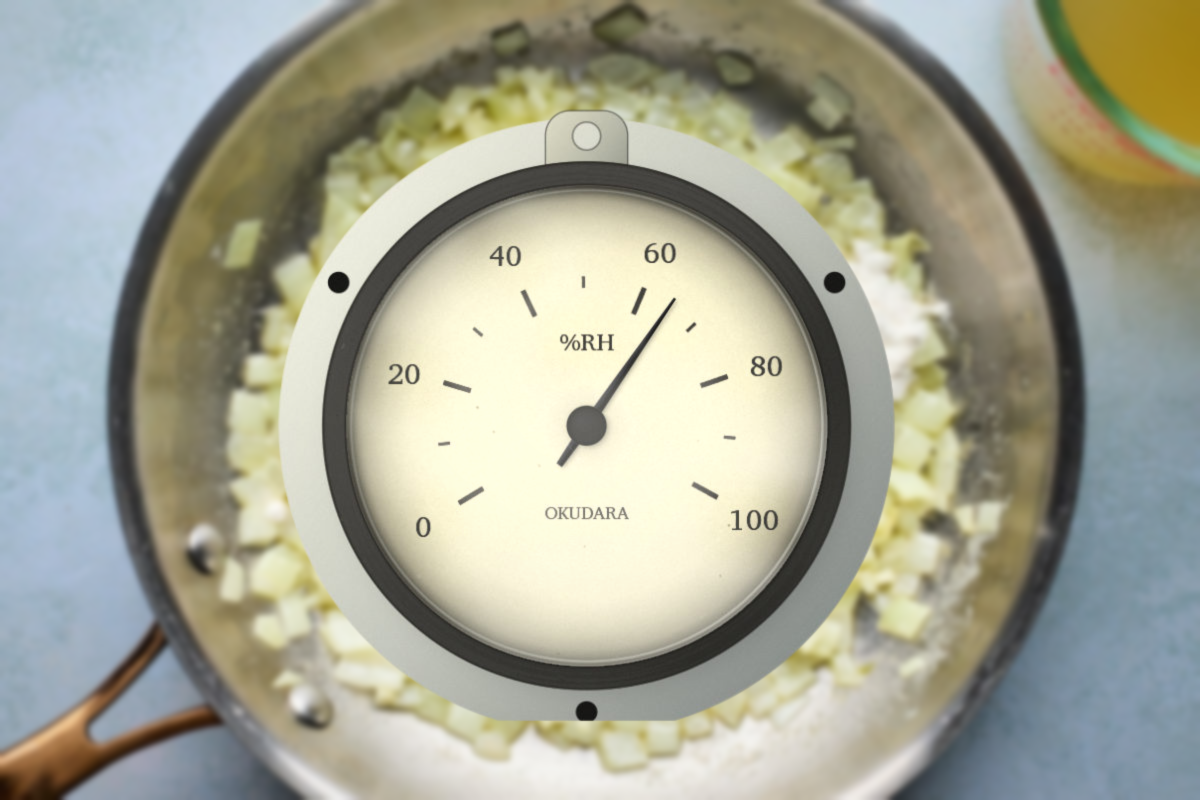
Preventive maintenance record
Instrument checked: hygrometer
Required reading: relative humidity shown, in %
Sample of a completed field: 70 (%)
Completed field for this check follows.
65 (%)
